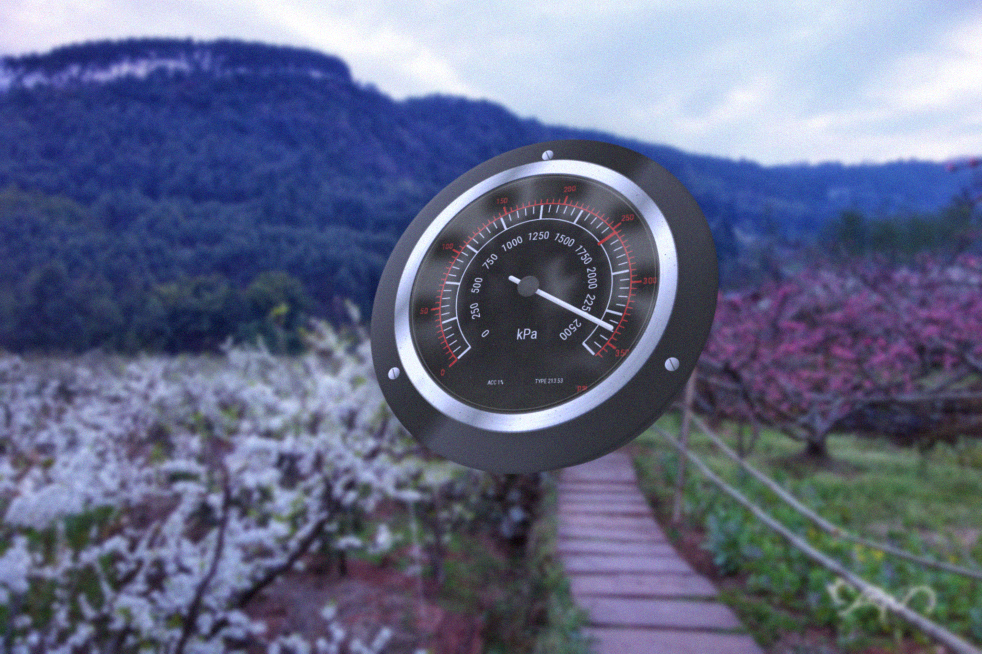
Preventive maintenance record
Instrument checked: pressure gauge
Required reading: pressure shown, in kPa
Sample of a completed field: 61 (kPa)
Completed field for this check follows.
2350 (kPa)
